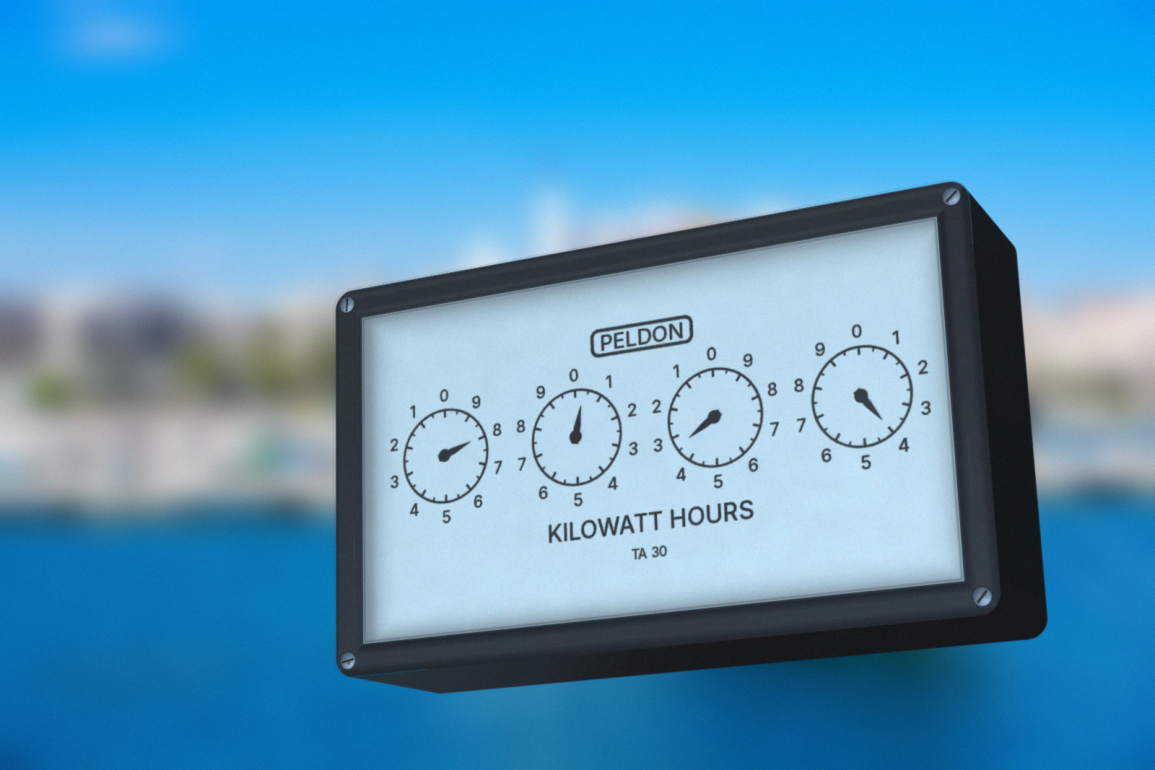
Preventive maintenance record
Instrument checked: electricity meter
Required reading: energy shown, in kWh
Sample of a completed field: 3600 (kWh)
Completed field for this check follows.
8034 (kWh)
